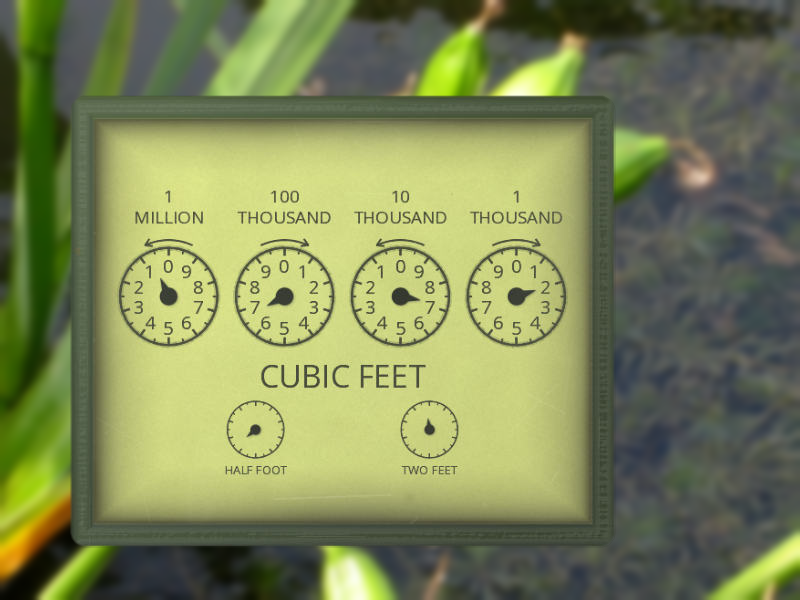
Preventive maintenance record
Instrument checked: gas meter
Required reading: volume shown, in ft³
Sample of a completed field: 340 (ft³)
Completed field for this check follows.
67200 (ft³)
